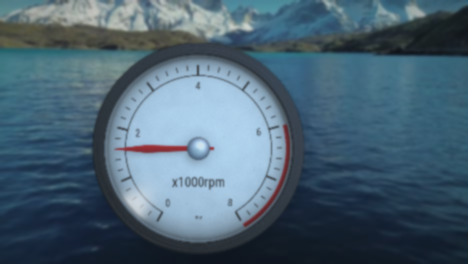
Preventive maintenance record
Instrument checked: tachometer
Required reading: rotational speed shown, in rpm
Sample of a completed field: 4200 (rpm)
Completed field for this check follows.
1600 (rpm)
